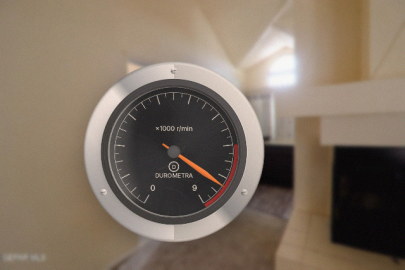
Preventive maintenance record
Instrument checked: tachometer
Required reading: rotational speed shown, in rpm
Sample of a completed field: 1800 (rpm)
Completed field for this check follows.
8250 (rpm)
